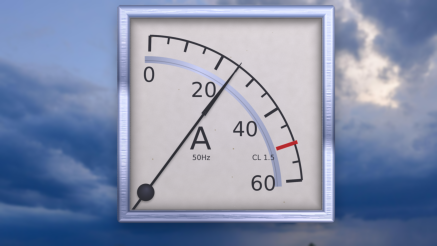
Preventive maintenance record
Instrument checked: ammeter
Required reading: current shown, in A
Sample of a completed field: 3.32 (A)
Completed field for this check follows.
25 (A)
